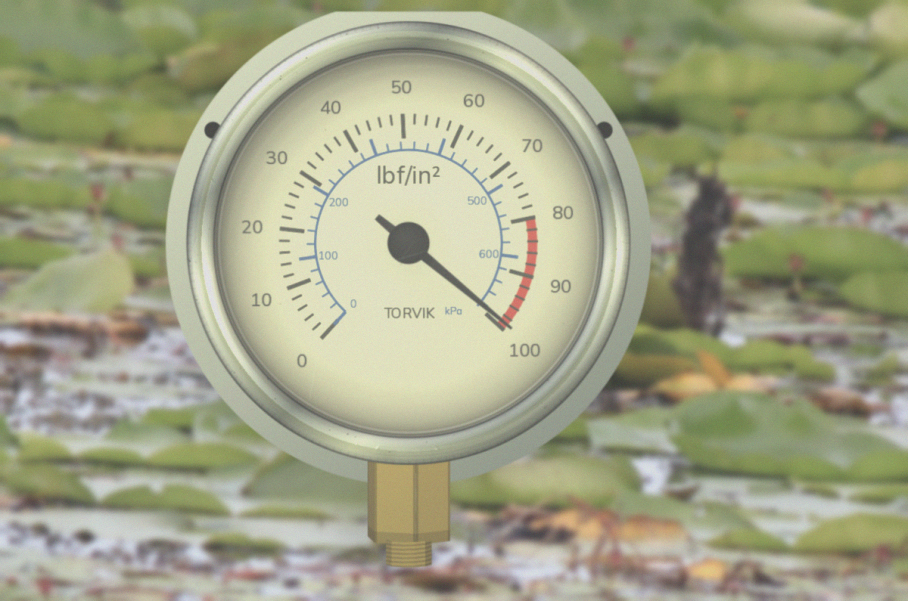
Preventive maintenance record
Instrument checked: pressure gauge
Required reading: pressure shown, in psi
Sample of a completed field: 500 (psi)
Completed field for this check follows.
99 (psi)
